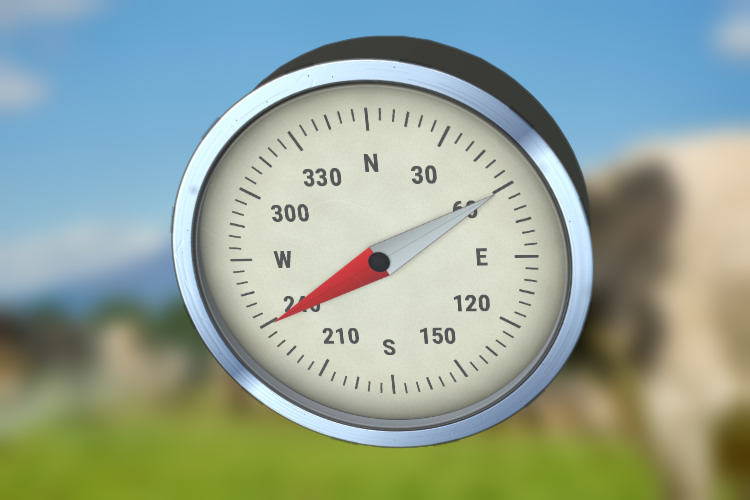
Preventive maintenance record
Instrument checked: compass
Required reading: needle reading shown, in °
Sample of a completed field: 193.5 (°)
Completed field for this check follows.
240 (°)
